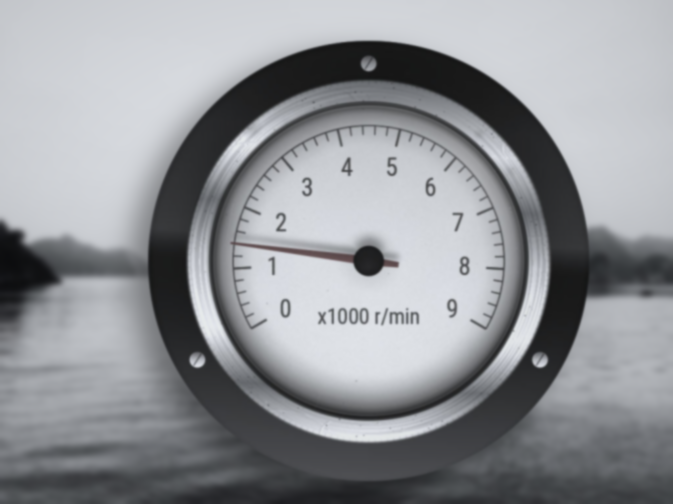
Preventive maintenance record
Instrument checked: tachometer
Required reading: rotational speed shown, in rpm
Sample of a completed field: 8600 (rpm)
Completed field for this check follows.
1400 (rpm)
